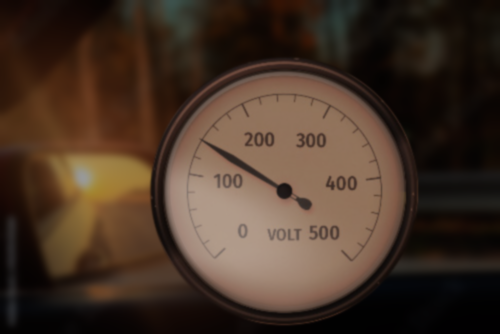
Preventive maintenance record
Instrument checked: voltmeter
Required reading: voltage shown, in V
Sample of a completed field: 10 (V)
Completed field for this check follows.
140 (V)
